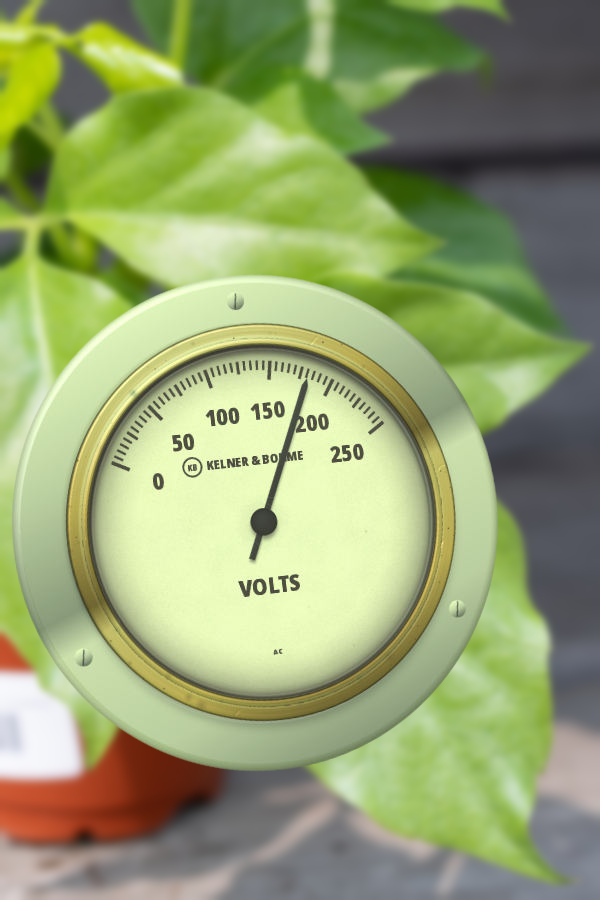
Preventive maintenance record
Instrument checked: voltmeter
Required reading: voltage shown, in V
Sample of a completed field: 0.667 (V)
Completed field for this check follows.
180 (V)
